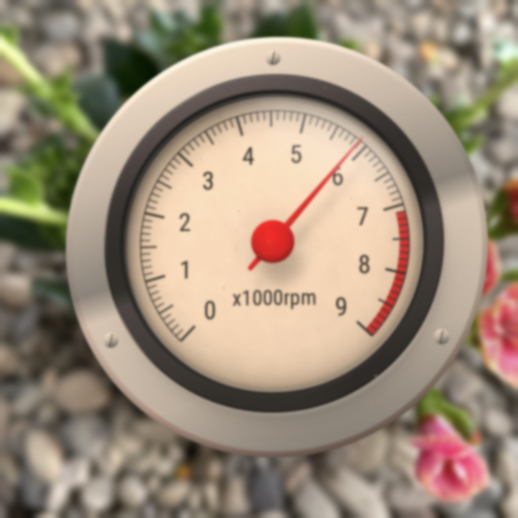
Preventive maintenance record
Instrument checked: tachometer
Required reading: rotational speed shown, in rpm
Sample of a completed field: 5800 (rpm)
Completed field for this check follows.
5900 (rpm)
